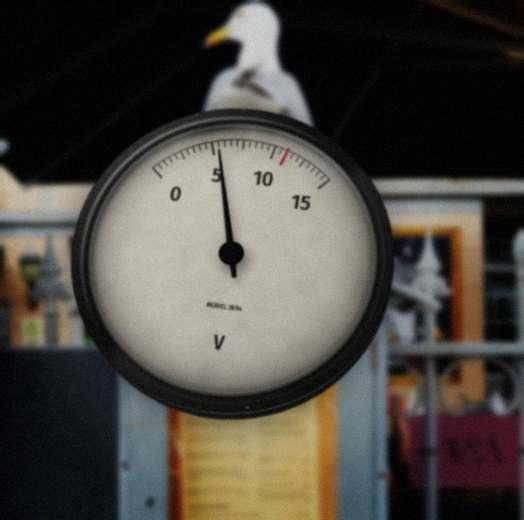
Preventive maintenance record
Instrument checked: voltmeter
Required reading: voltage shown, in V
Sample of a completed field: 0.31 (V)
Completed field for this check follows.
5.5 (V)
